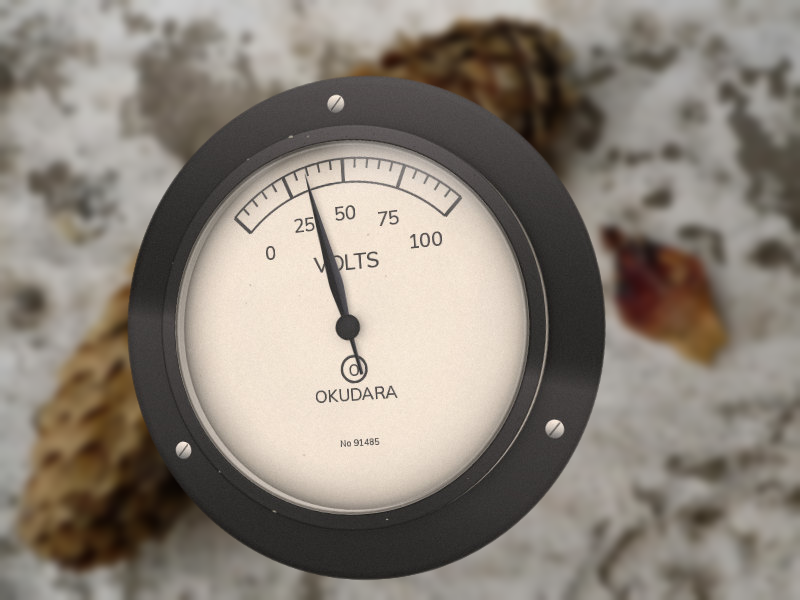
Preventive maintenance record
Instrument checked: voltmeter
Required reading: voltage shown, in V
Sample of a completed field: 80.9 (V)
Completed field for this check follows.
35 (V)
